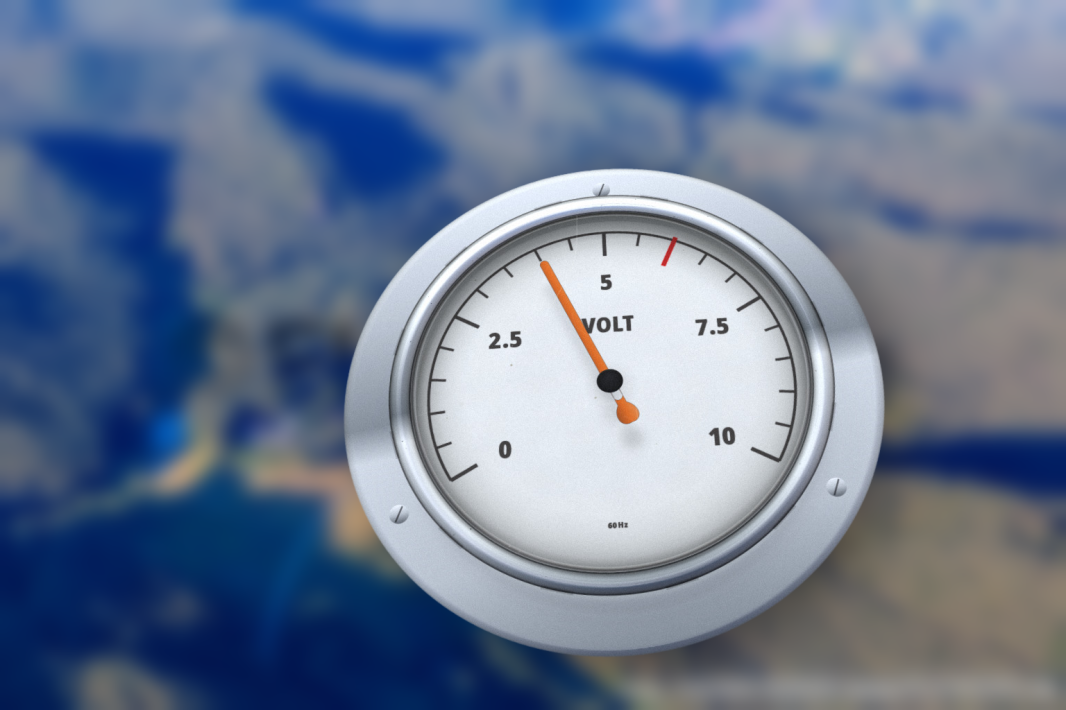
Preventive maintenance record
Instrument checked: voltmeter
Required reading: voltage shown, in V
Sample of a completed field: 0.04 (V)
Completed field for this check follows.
4 (V)
